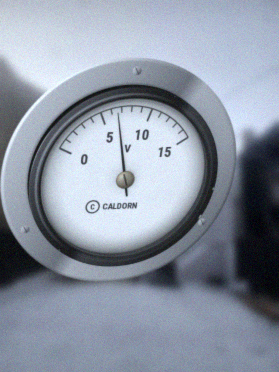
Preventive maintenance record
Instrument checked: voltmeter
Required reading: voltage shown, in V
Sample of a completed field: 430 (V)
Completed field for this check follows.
6.5 (V)
